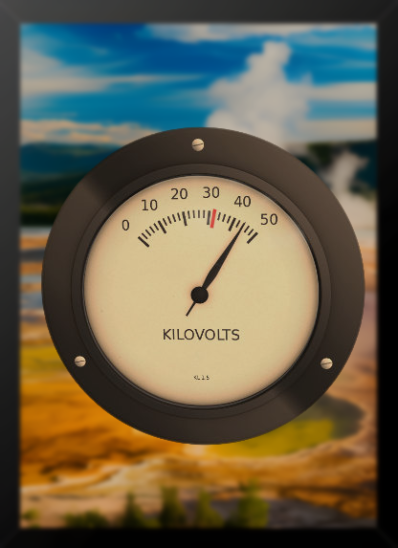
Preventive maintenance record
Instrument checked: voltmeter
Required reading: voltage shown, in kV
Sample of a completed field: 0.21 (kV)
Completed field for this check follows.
44 (kV)
